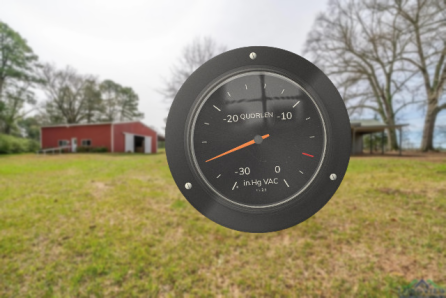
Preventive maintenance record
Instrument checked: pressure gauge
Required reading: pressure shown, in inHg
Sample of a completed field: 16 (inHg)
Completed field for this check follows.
-26 (inHg)
